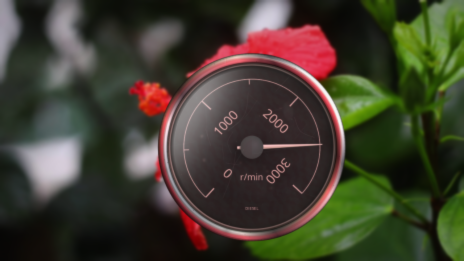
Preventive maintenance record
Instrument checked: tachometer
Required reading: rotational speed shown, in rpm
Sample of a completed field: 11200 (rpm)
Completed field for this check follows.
2500 (rpm)
